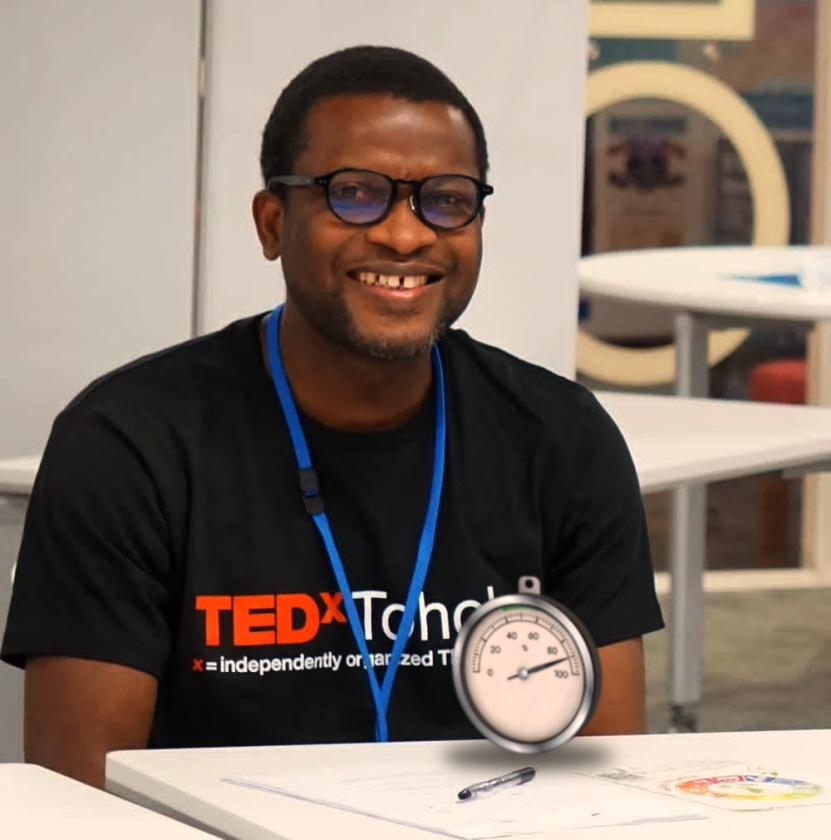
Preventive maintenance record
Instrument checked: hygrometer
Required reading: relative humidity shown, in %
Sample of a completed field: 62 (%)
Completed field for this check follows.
90 (%)
